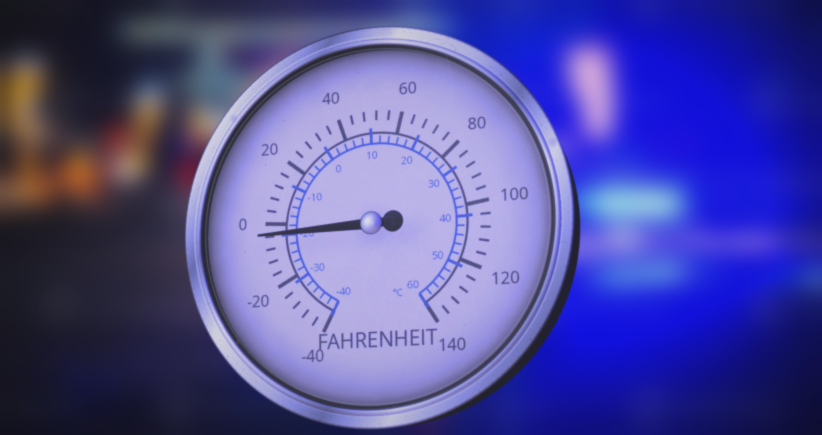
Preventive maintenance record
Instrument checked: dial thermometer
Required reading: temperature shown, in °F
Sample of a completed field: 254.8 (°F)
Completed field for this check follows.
-4 (°F)
